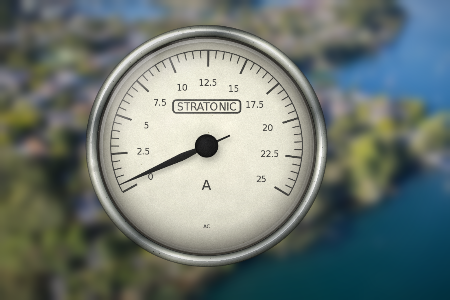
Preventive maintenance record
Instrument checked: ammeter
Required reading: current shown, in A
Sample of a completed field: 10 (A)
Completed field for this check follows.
0.5 (A)
